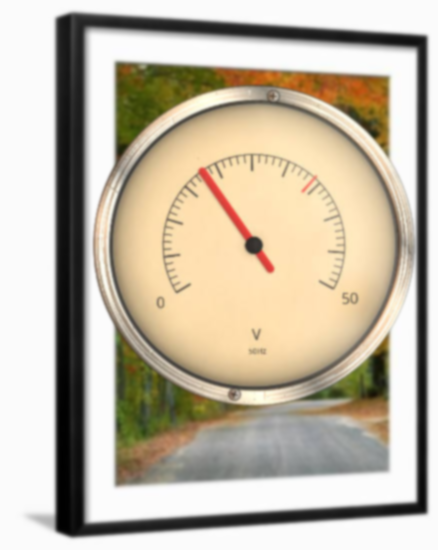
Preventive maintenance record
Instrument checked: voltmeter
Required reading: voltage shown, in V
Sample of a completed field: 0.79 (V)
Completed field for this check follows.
18 (V)
